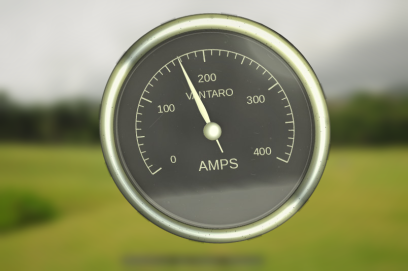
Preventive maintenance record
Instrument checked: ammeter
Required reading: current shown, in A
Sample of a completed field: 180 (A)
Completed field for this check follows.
170 (A)
